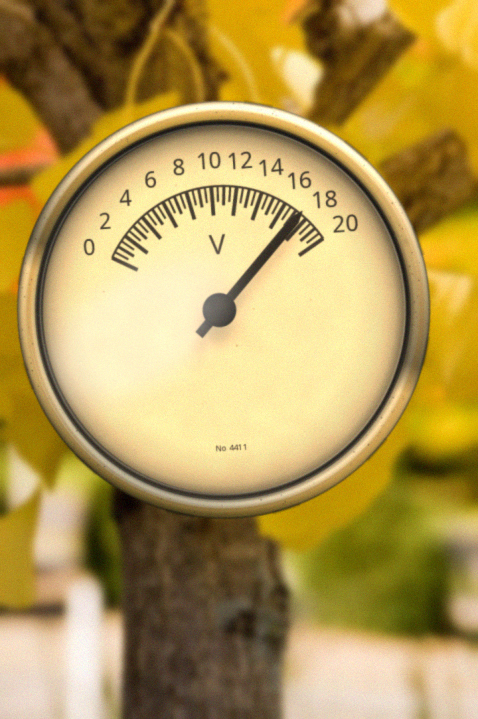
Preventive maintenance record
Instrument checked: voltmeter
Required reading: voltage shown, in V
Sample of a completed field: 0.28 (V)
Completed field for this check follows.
17.5 (V)
